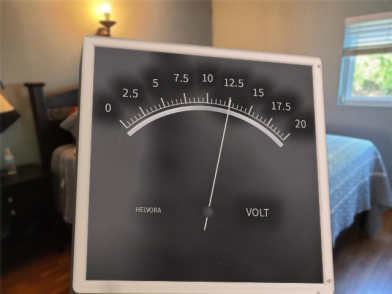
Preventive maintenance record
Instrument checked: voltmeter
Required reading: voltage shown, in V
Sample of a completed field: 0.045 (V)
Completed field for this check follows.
12.5 (V)
